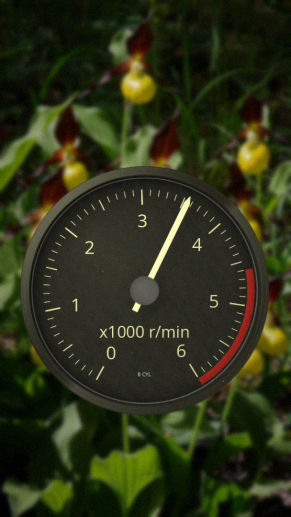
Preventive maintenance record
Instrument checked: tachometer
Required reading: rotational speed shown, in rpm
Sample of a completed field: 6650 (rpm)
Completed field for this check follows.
3550 (rpm)
